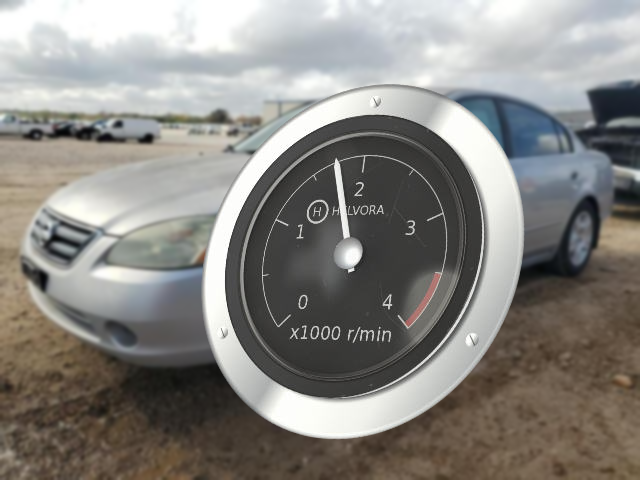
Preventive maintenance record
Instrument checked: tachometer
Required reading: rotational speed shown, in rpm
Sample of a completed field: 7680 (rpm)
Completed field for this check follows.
1750 (rpm)
